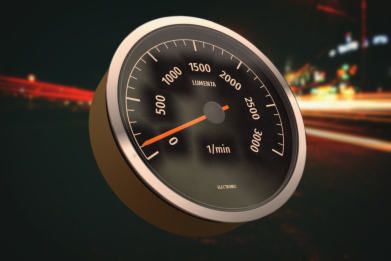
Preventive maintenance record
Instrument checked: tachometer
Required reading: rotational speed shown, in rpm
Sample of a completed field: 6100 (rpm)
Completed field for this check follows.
100 (rpm)
